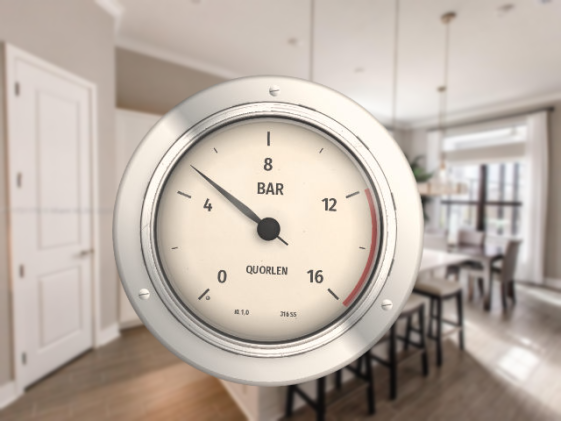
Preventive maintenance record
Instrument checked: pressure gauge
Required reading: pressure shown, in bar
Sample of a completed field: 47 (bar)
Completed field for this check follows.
5 (bar)
